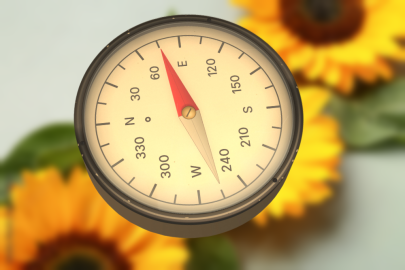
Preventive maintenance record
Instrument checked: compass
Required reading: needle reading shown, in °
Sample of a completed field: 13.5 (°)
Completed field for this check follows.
75 (°)
